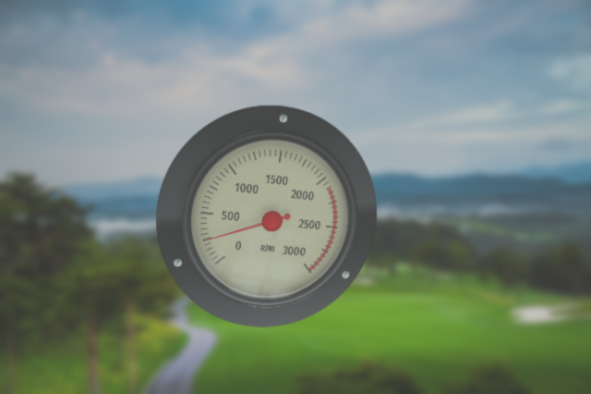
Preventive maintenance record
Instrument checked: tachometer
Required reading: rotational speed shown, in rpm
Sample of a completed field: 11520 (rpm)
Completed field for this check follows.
250 (rpm)
